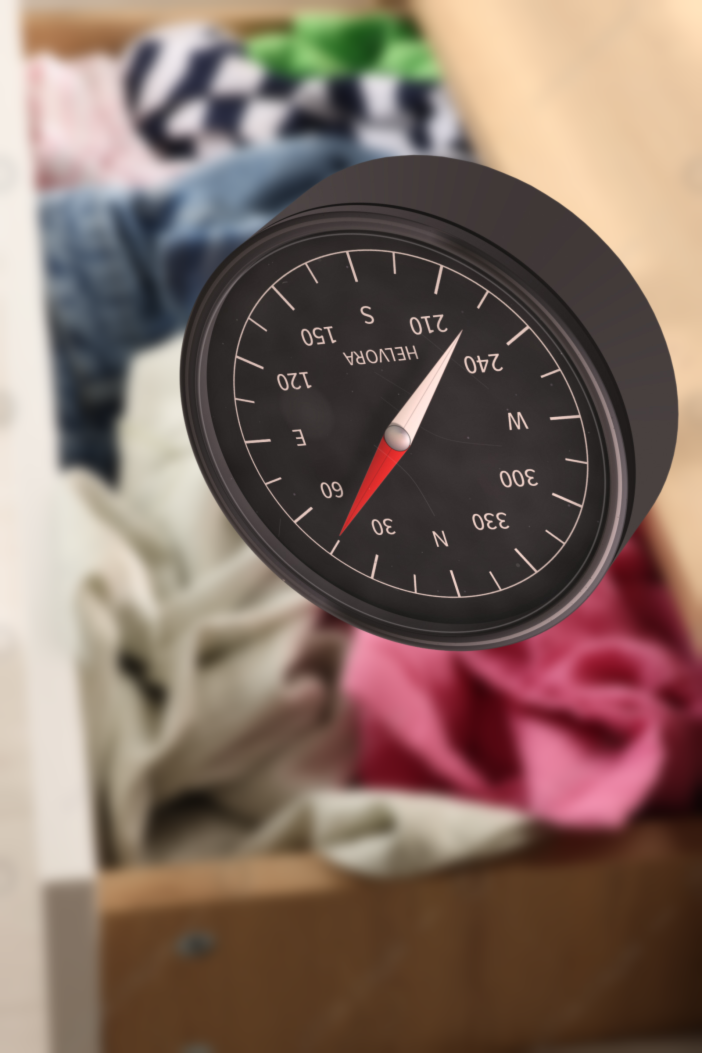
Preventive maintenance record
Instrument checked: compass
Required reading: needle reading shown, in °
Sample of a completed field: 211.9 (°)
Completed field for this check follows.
45 (°)
